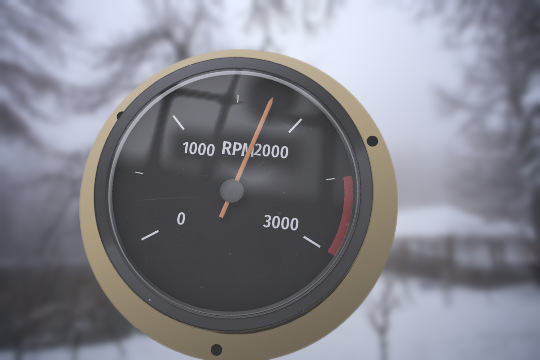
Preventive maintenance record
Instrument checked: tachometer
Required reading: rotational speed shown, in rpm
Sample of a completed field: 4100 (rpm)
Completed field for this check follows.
1750 (rpm)
